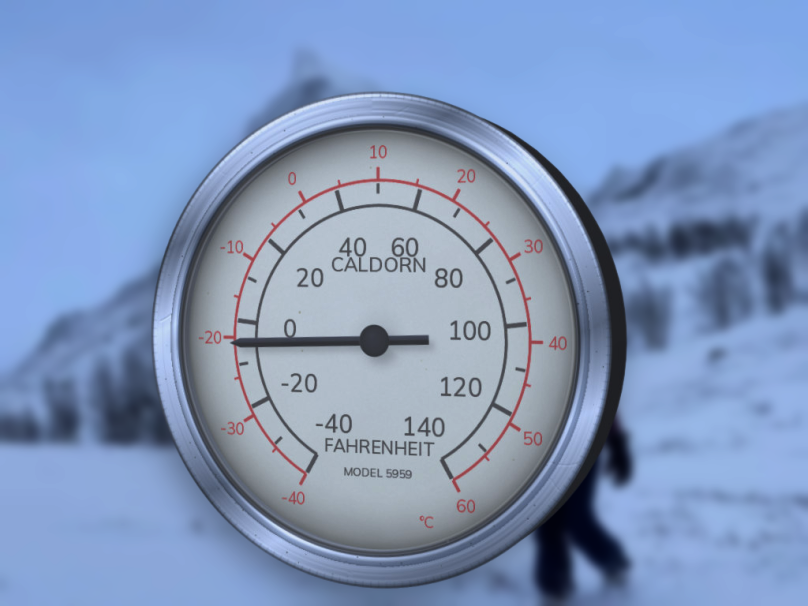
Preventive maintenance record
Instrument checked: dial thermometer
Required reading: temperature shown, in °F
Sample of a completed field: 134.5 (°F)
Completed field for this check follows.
-5 (°F)
